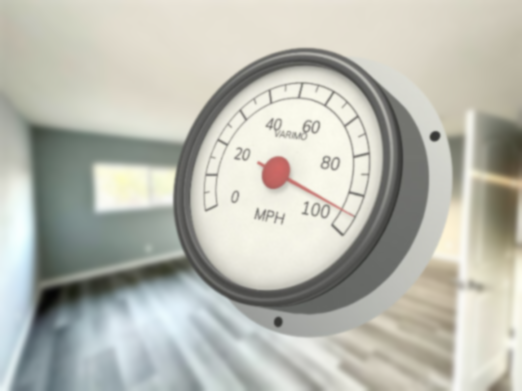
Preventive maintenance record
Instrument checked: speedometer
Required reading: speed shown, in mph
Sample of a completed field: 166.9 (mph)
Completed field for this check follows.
95 (mph)
